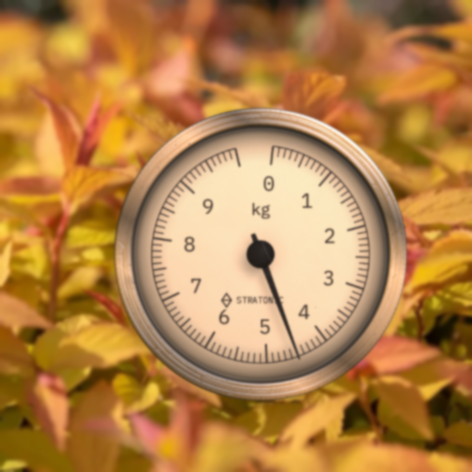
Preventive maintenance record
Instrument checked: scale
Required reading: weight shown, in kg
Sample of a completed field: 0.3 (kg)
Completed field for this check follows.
4.5 (kg)
